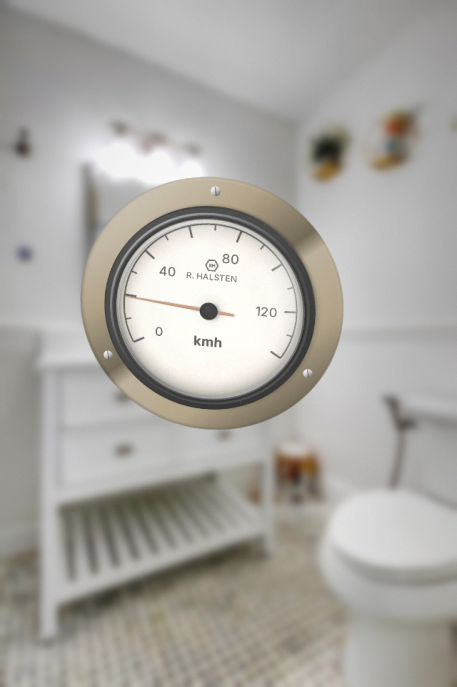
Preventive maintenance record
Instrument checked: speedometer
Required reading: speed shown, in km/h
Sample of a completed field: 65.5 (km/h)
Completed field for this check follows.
20 (km/h)
